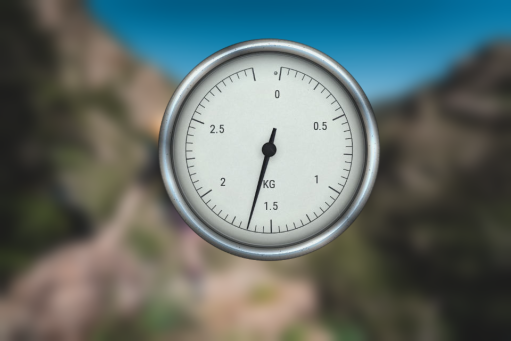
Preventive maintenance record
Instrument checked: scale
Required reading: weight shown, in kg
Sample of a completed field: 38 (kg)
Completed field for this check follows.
1.65 (kg)
